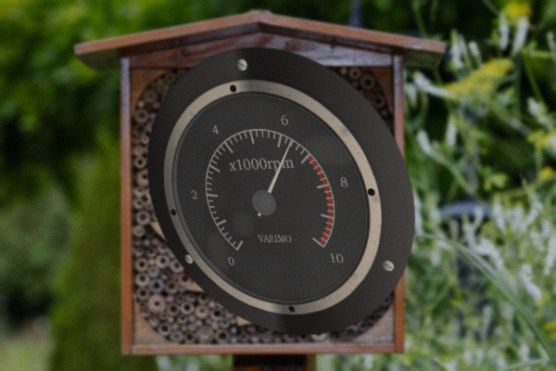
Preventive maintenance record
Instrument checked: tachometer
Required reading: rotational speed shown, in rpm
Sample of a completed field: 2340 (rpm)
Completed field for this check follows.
6400 (rpm)
